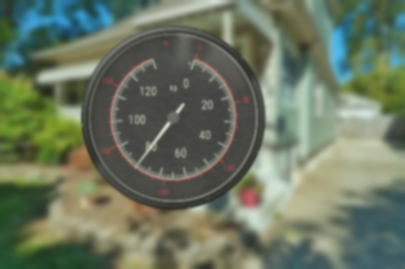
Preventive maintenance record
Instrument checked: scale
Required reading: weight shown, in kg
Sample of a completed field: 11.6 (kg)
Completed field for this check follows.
80 (kg)
